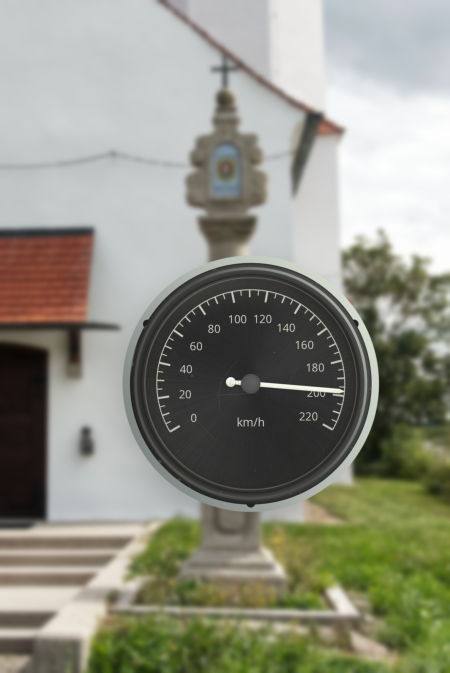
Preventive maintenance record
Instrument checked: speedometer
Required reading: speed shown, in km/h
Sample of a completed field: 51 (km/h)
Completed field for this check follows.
197.5 (km/h)
